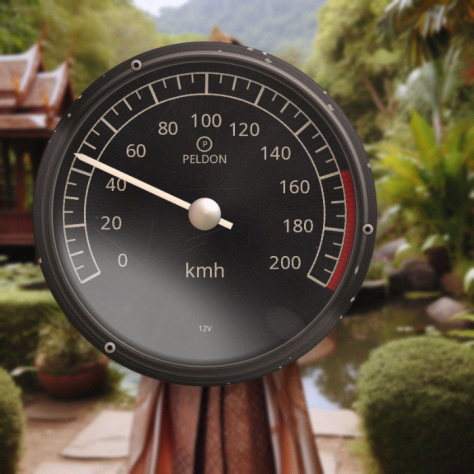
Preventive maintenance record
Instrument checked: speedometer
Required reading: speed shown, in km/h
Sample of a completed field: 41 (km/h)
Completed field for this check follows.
45 (km/h)
